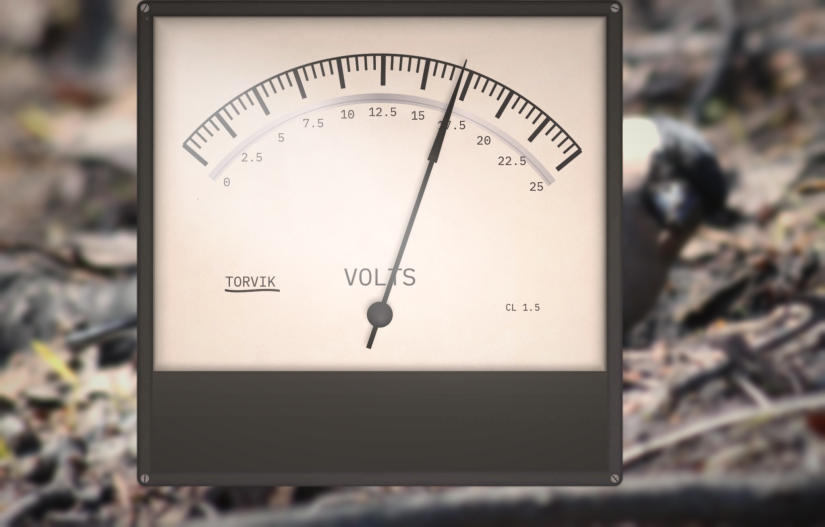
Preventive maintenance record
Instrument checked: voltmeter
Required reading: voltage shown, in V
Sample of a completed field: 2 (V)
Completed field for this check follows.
17 (V)
